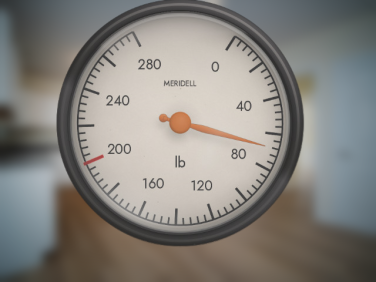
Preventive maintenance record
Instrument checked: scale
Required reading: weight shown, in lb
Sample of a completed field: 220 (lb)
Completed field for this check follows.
68 (lb)
